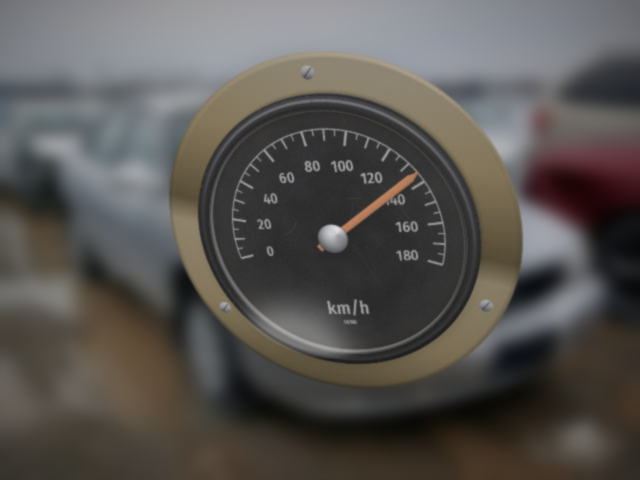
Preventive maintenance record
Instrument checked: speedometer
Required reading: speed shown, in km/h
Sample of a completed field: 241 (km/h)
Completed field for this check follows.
135 (km/h)
